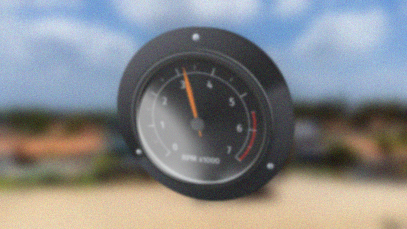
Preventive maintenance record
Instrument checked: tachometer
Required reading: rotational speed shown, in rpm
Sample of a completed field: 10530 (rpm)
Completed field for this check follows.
3250 (rpm)
